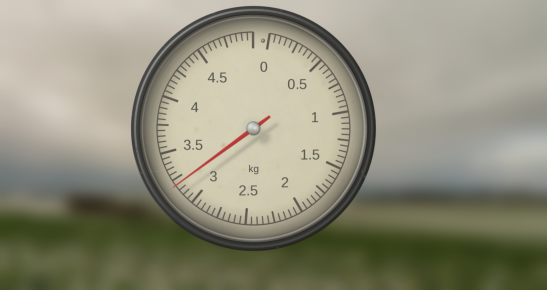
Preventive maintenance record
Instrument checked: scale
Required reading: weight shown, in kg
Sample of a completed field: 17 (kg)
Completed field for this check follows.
3.2 (kg)
